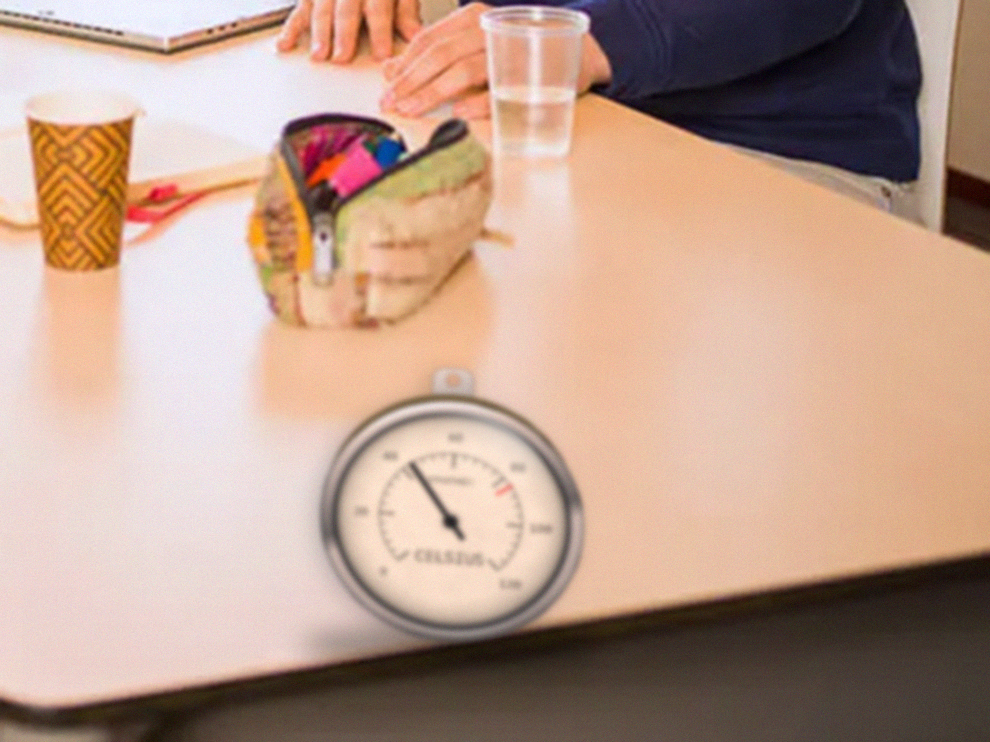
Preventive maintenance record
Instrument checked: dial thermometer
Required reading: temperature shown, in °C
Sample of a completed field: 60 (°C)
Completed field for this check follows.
44 (°C)
